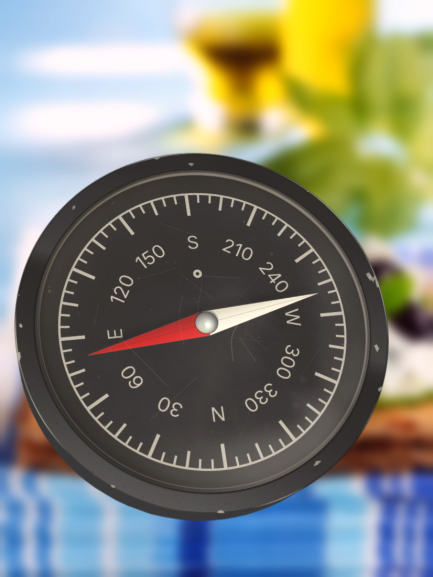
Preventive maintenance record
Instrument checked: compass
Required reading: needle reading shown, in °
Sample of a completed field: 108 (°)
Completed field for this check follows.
80 (°)
